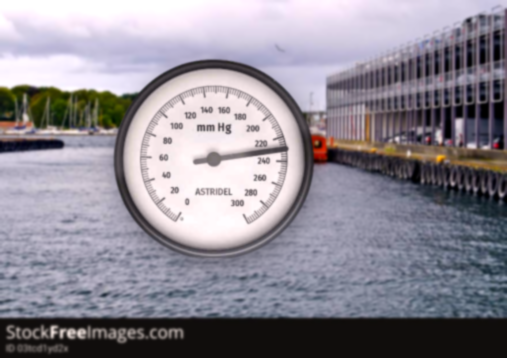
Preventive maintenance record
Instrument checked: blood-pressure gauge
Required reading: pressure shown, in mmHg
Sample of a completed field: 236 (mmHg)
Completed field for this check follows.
230 (mmHg)
